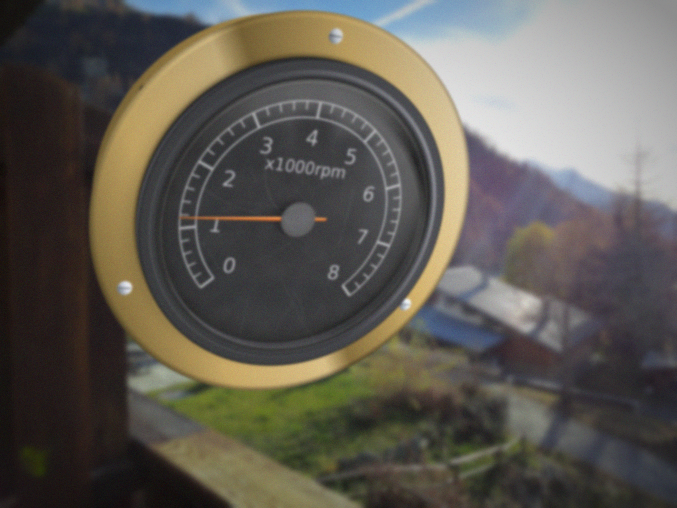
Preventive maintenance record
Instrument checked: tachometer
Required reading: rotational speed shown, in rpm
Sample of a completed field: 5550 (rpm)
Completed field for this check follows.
1200 (rpm)
